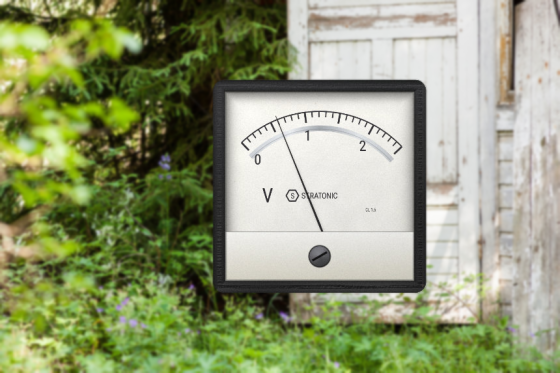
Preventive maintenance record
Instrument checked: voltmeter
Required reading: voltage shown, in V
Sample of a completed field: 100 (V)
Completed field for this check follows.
0.6 (V)
